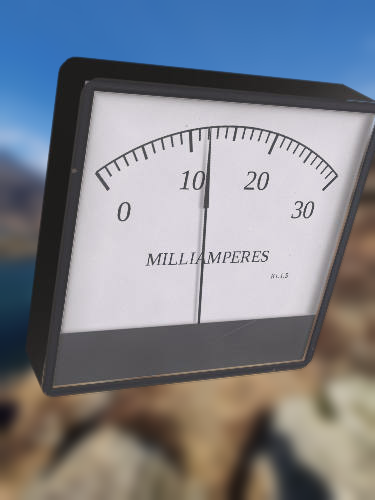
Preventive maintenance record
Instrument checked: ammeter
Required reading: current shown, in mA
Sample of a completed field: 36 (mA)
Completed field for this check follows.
12 (mA)
